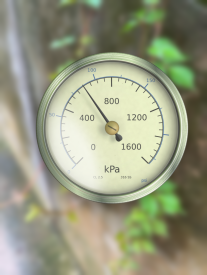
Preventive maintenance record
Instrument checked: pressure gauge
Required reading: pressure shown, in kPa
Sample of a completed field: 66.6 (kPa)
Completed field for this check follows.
600 (kPa)
